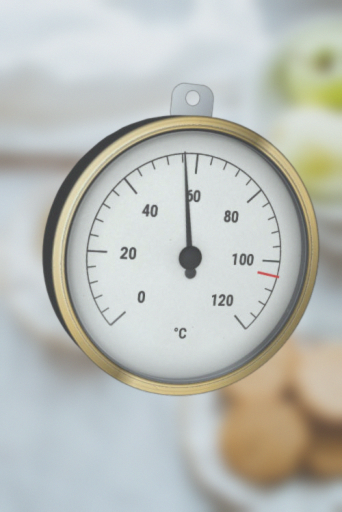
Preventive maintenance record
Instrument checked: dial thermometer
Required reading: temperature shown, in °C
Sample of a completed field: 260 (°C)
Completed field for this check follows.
56 (°C)
